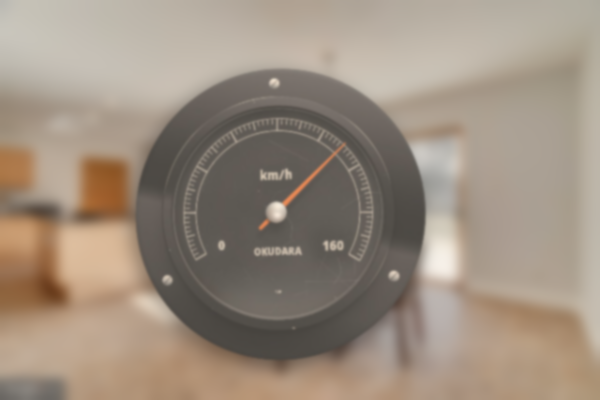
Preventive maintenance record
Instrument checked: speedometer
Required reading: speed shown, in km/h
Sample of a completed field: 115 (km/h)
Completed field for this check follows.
110 (km/h)
